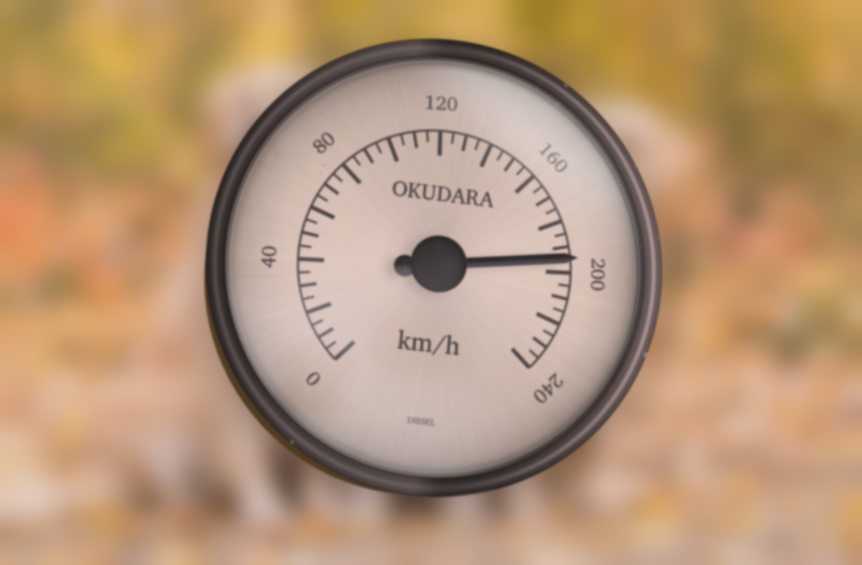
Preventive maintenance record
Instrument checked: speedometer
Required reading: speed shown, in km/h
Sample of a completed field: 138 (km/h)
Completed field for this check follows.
195 (km/h)
